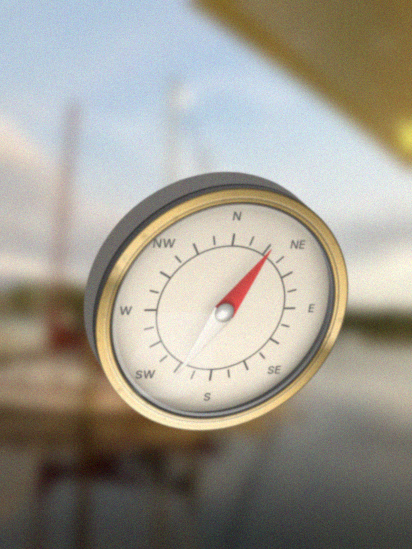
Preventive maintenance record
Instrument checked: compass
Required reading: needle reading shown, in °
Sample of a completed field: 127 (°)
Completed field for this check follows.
30 (°)
